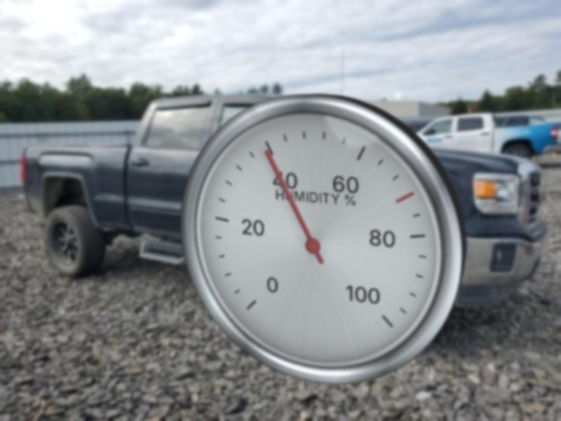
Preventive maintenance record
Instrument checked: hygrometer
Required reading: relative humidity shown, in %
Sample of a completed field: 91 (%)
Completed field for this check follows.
40 (%)
